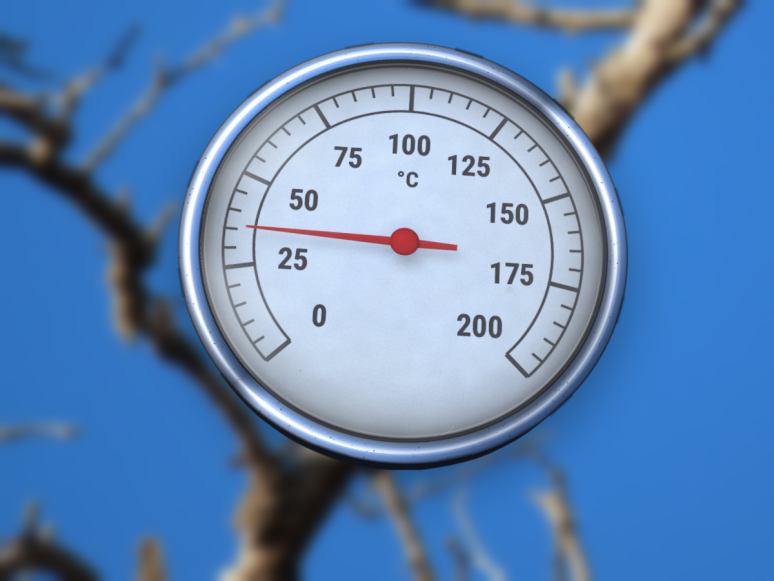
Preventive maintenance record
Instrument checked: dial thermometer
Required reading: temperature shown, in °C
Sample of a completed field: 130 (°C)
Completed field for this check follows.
35 (°C)
